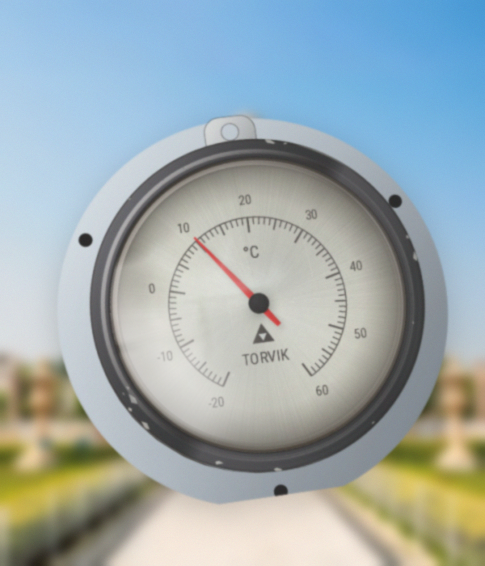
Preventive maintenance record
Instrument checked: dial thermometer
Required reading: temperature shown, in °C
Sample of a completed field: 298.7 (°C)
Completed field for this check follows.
10 (°C)
